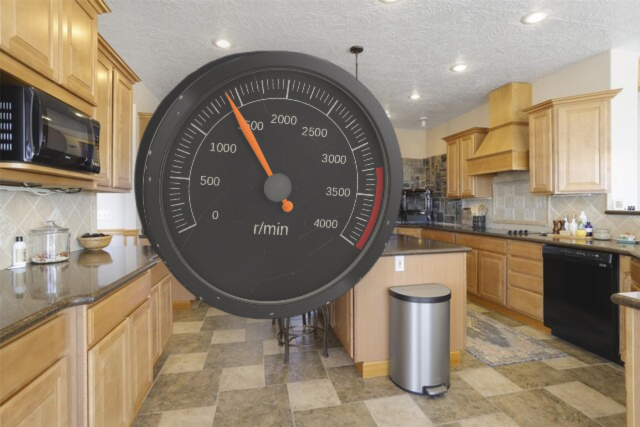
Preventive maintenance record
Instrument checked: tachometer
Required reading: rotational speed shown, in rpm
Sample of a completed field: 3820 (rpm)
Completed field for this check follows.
1400 (rpm)
